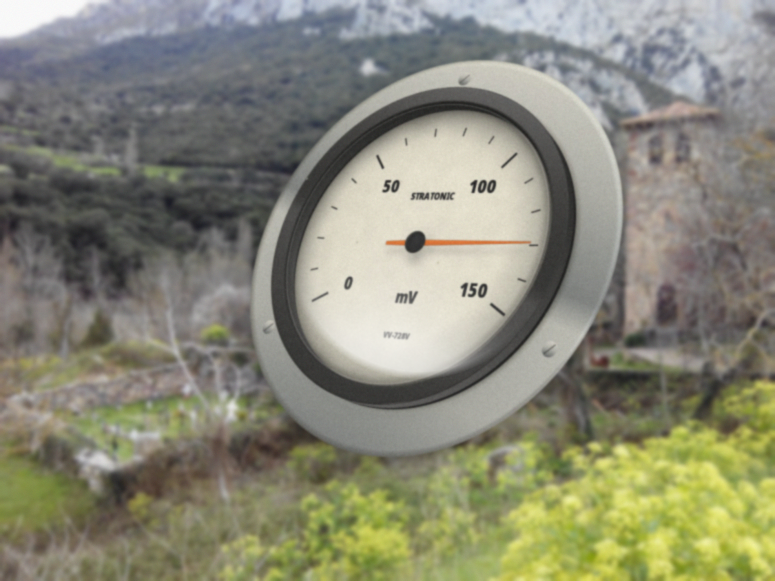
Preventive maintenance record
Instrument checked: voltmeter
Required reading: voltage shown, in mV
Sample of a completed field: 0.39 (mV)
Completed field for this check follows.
130 (mV)
